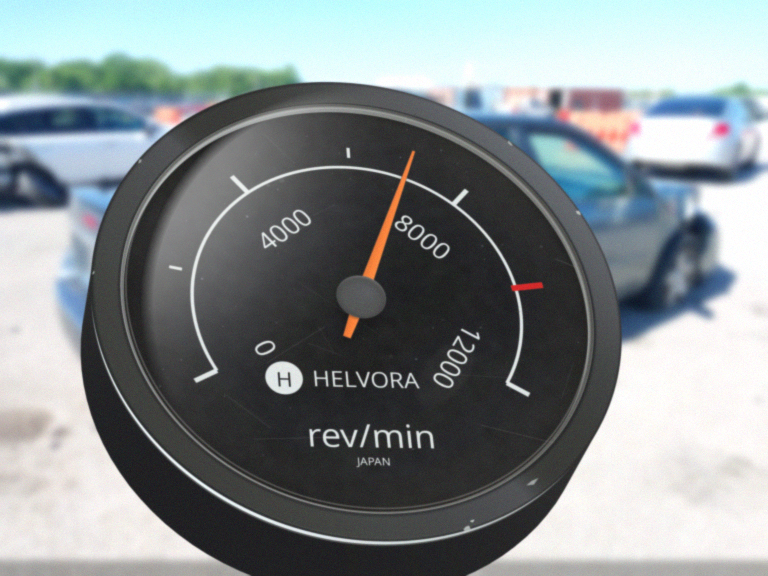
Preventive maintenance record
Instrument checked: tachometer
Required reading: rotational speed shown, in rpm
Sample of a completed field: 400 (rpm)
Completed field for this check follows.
7000 (rpm)
